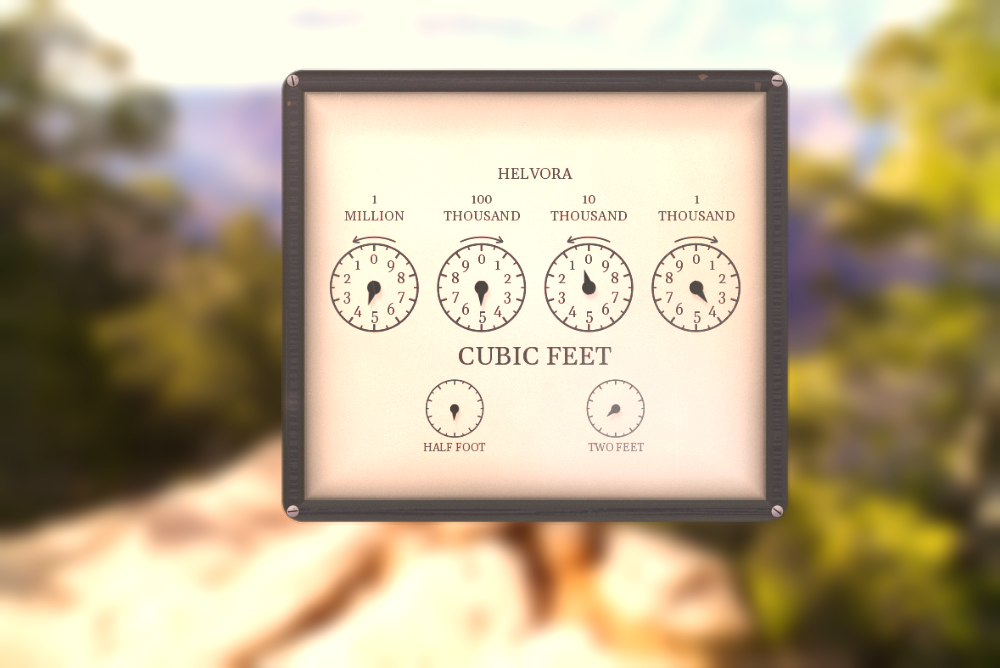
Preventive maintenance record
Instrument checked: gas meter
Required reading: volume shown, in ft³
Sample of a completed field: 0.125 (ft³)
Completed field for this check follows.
450400 (ft³)
